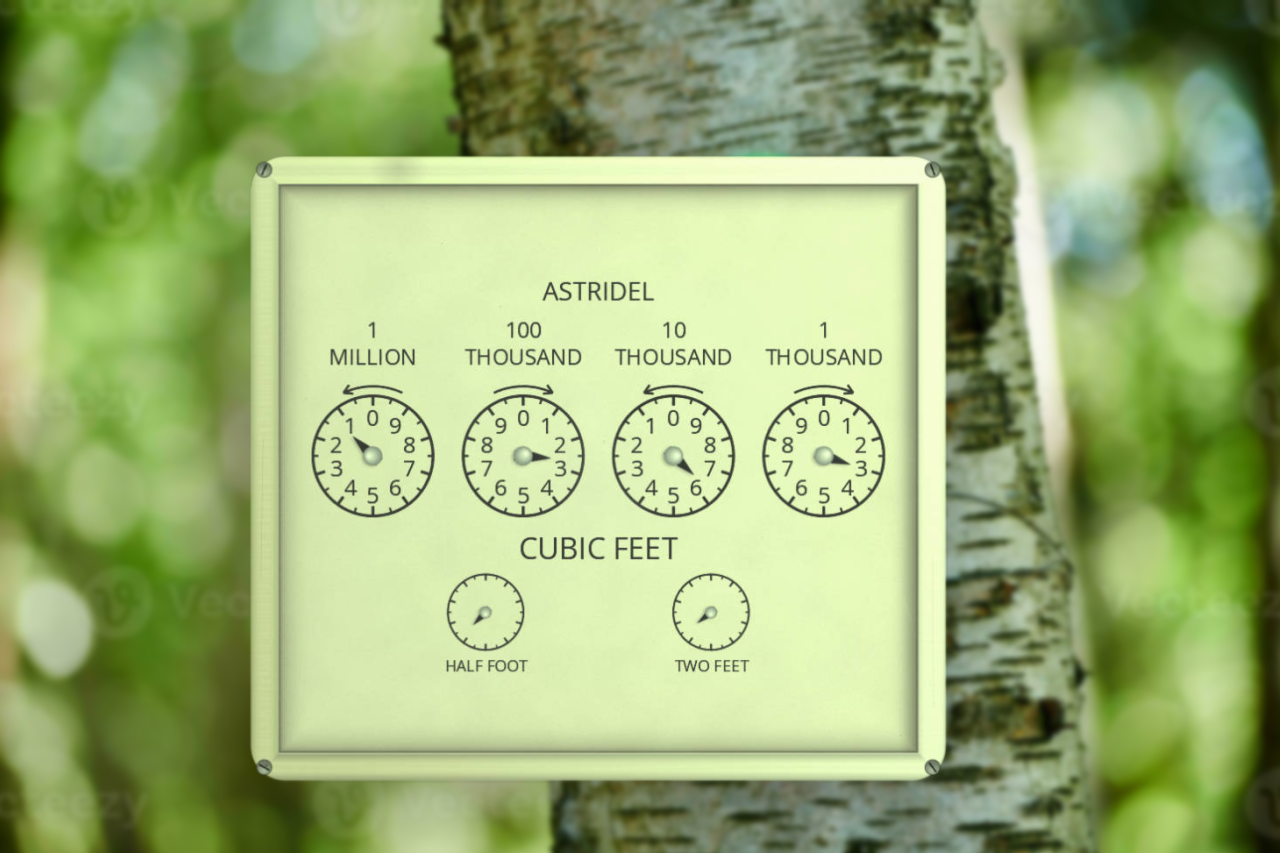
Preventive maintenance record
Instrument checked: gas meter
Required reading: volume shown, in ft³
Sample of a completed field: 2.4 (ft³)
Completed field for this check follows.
126300 (ft³)
